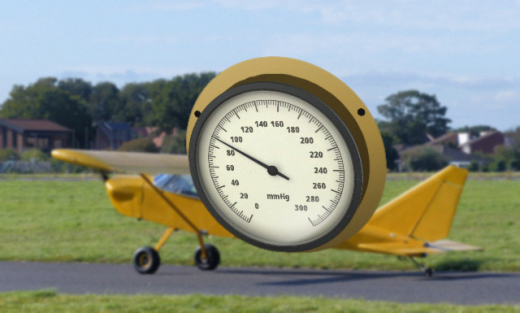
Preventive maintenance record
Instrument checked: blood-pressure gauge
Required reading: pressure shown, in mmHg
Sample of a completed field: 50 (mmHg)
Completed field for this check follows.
90 (mmHg)
